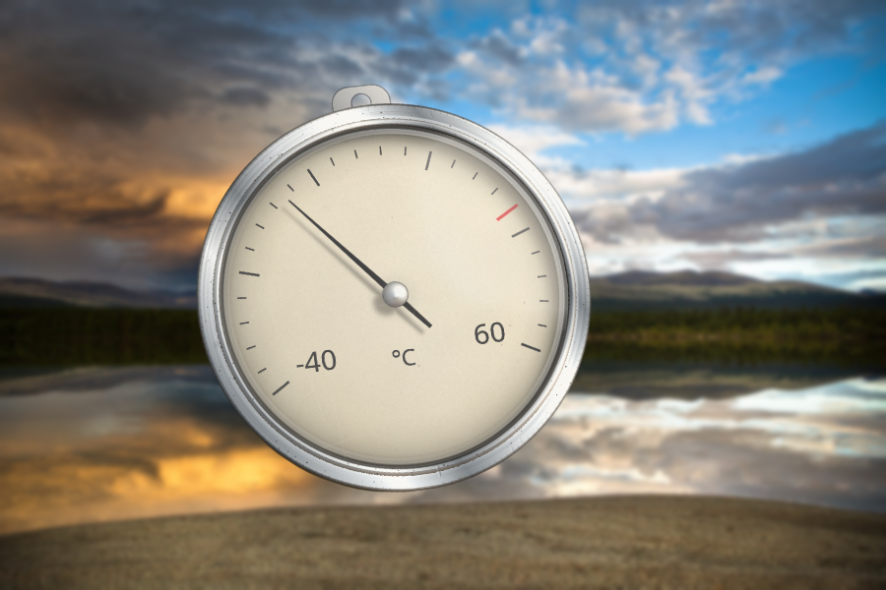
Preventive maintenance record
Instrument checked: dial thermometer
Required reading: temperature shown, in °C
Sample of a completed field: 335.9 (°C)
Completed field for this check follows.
-6 (°C)
